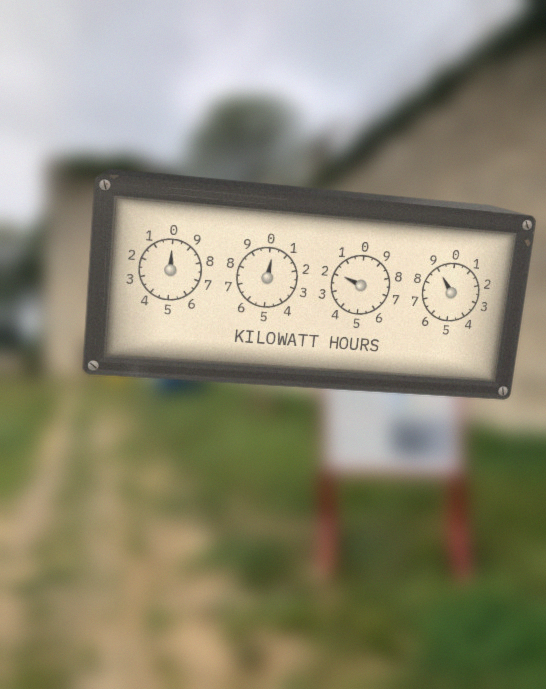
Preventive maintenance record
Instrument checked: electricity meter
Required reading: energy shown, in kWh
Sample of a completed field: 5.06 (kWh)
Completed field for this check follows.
19 (kWh)
